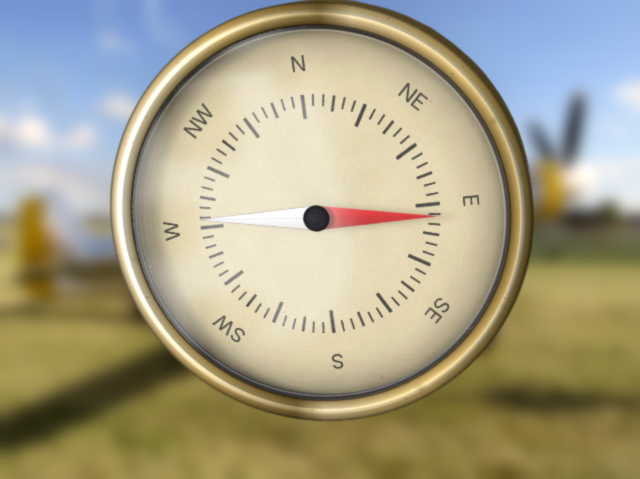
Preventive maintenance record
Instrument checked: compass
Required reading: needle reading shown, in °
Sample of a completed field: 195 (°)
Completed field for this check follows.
95 (°)
